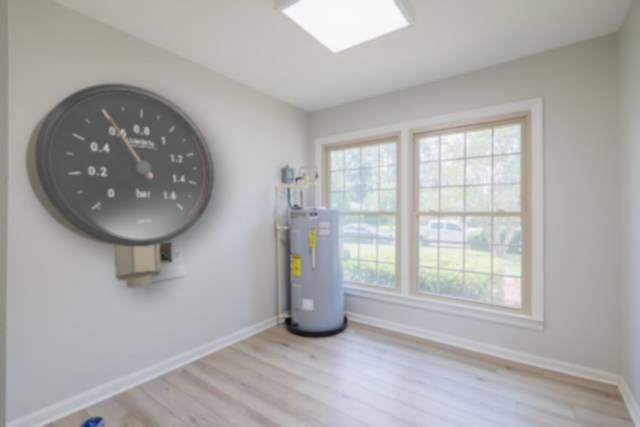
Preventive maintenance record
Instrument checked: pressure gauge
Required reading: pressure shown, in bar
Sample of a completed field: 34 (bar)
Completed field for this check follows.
0.6 (bar)
